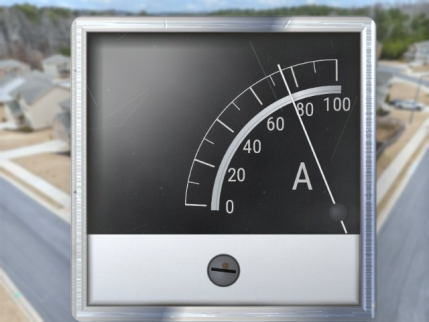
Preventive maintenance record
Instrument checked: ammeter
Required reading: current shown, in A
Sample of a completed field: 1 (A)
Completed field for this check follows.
75 (A)
